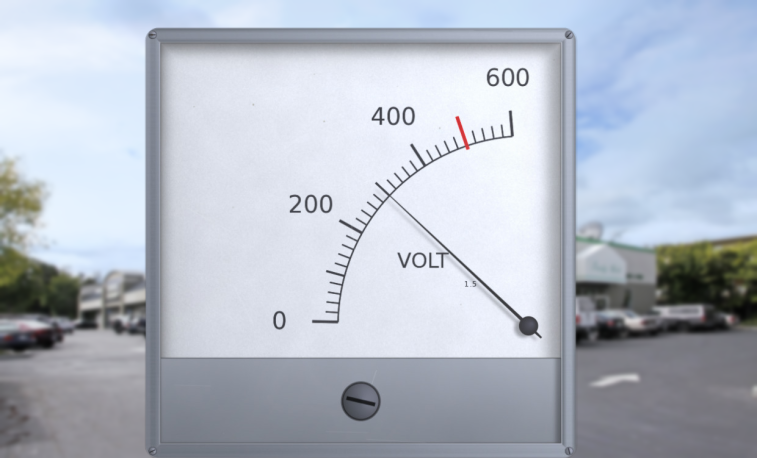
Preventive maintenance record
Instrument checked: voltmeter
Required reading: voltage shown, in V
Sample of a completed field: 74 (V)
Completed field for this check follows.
300 (V)
